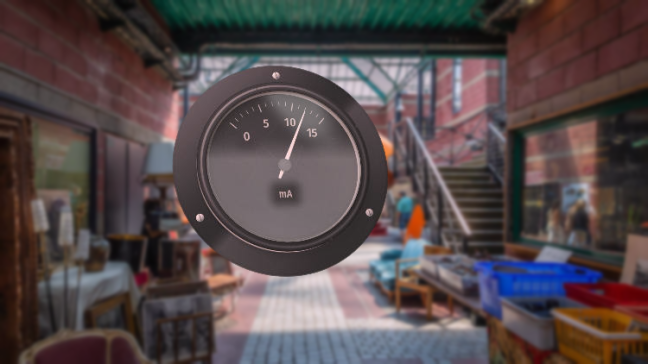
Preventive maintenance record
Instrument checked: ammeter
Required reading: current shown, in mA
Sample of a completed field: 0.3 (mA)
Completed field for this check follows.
12 (mA)
